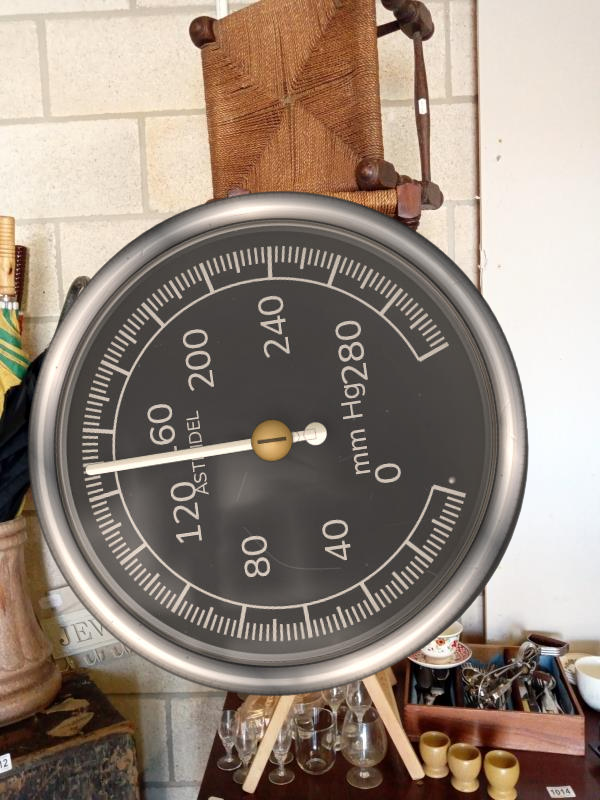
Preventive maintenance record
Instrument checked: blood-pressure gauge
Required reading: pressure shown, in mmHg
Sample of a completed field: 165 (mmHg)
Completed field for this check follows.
148 (mmHg)
